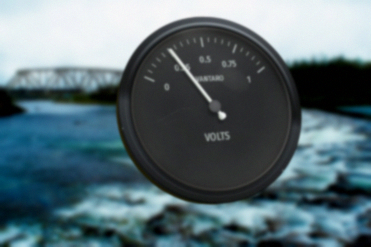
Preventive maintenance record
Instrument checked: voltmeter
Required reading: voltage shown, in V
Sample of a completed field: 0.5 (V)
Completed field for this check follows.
0.25 (V)
